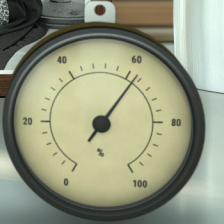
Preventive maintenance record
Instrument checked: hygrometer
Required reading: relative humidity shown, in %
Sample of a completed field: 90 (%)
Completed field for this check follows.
62 (%)
